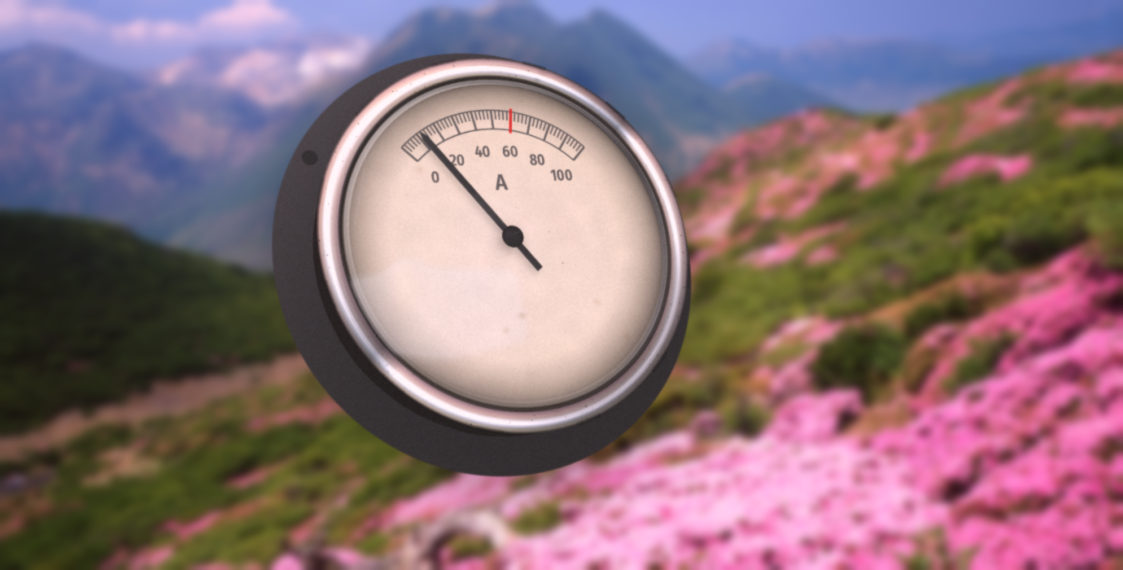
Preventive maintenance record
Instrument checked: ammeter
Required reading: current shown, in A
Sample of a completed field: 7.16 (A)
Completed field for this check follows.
10 (A)
